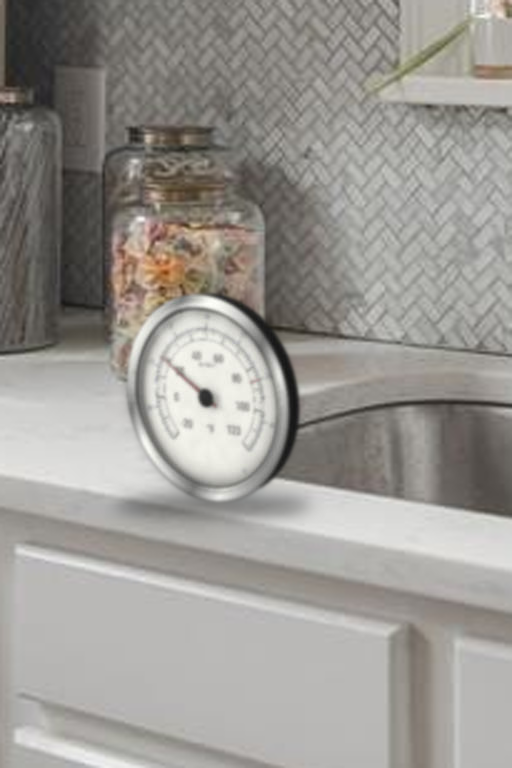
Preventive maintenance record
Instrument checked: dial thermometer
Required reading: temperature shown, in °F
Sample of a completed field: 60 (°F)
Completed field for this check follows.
20 (°F)
